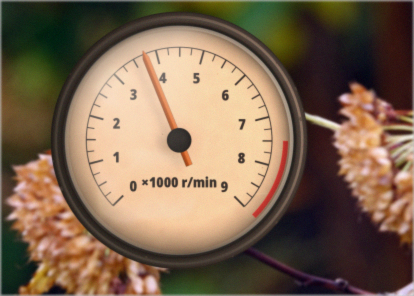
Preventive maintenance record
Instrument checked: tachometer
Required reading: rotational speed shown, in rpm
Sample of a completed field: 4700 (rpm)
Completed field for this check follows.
3750 (rpm)
